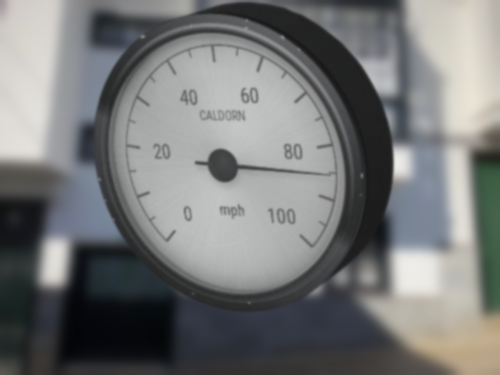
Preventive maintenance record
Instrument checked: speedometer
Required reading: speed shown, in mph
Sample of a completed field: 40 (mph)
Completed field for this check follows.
85 (mph)
